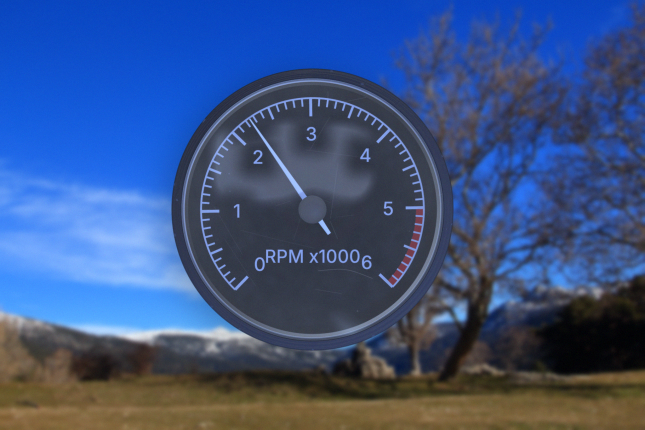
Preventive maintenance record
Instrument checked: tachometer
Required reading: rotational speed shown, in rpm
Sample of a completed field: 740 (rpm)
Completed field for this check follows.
2250 (rpm)
